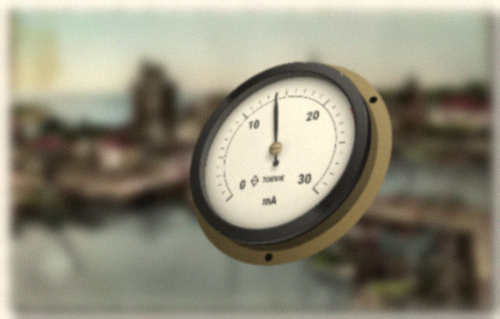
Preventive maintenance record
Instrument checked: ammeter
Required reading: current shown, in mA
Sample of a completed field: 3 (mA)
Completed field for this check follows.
14 (mA)
